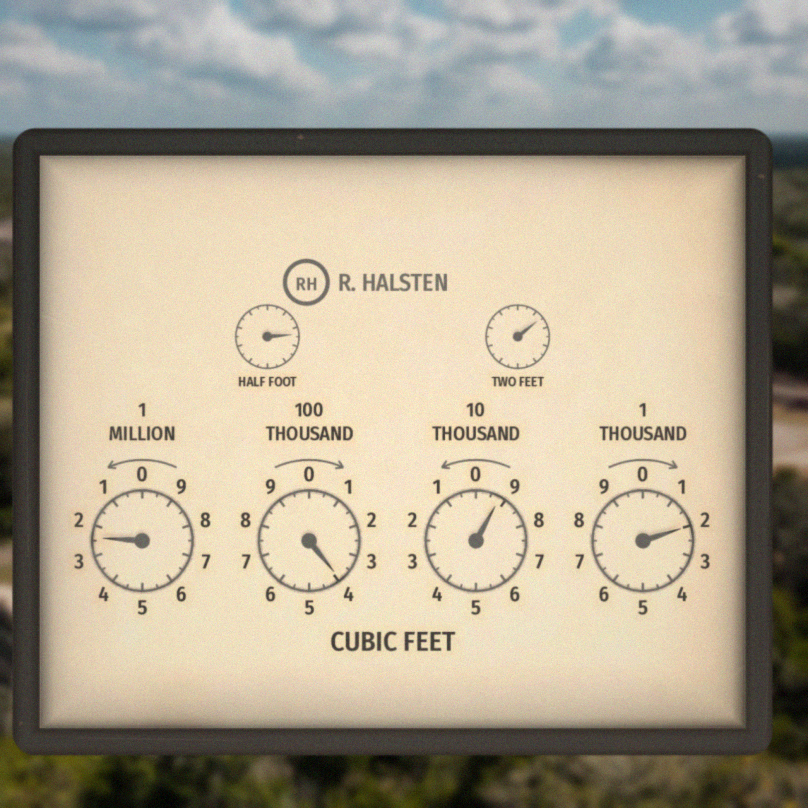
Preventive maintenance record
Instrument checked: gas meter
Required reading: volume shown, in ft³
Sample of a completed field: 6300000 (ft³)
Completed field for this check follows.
239200 (ft³)
